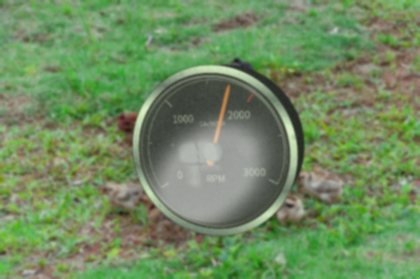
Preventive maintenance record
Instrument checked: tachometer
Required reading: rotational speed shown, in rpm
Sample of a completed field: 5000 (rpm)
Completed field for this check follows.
1750 (rpm)
